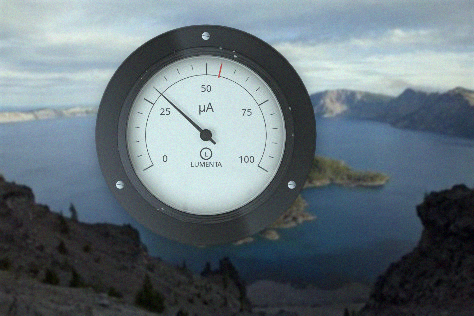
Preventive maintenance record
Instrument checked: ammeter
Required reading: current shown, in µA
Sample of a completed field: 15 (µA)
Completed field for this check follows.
30 (µA)
